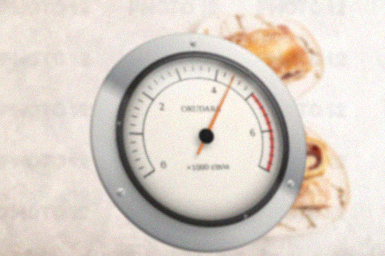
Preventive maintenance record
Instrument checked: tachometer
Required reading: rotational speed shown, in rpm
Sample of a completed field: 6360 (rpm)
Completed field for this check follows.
4400 (rpm)
